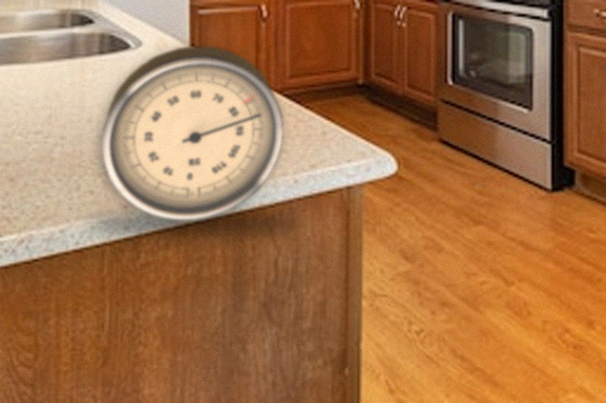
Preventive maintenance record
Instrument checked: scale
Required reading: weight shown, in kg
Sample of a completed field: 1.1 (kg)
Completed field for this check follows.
85 (kg)
